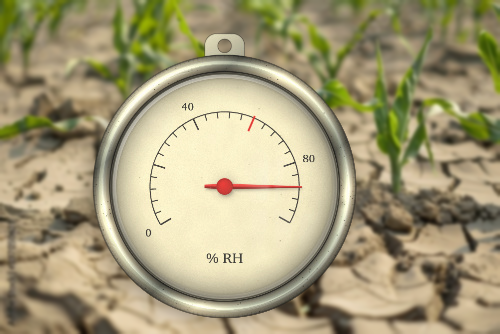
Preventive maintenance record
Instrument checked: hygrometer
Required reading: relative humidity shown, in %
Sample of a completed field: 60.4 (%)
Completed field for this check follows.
88 (%)
